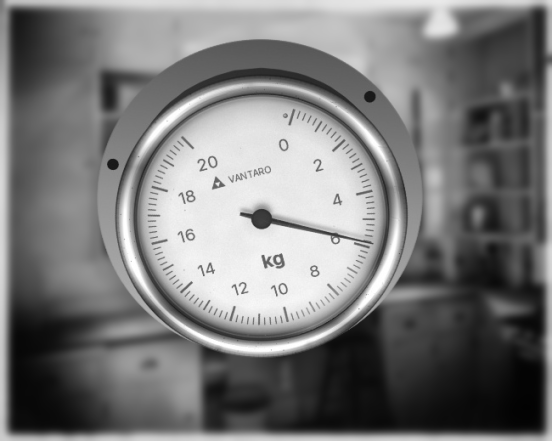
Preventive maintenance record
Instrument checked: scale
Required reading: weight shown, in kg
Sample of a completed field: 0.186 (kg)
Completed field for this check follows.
5.8 (kg)
